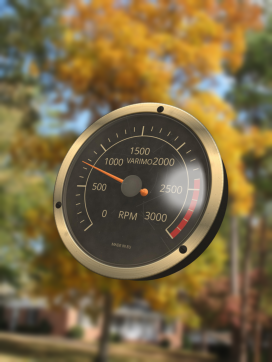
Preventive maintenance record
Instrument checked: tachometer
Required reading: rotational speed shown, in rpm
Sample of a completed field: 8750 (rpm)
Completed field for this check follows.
750 (rpm)
